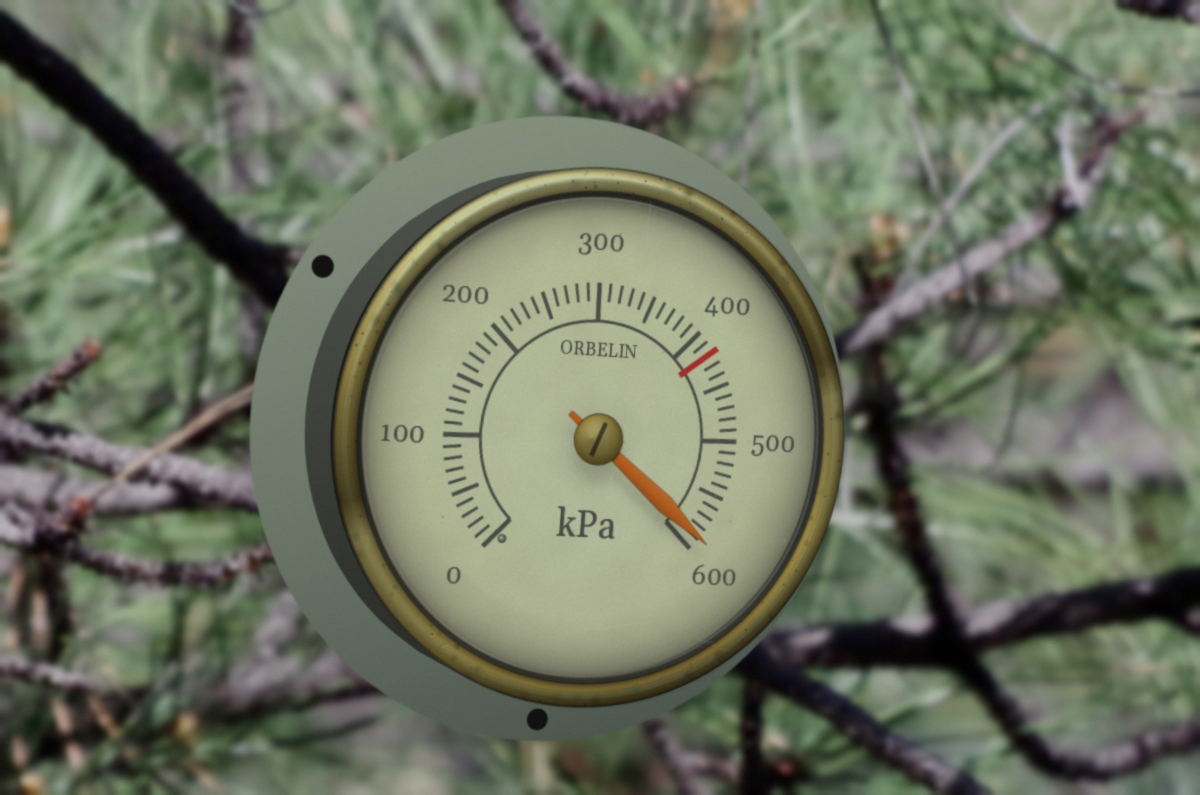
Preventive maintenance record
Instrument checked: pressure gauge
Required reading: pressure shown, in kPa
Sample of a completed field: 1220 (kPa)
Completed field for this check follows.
590 (kPa)
